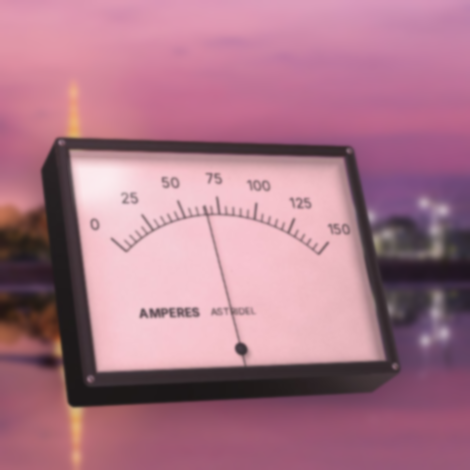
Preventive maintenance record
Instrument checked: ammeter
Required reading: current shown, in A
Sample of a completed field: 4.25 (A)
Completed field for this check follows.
65 (A)
